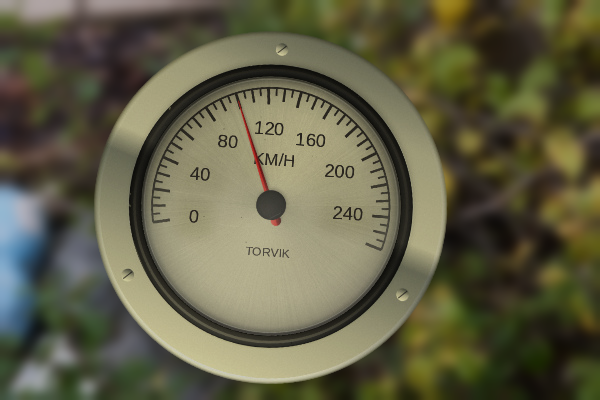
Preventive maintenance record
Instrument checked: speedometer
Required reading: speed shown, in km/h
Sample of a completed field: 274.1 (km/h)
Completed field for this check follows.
100 (km/h)
